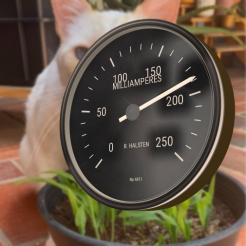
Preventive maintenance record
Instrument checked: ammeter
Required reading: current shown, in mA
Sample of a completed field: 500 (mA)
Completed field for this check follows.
190 (mA)
